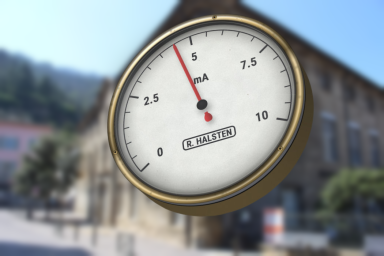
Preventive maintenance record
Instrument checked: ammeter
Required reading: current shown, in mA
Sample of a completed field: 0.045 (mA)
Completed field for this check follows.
4.5 (mA)
